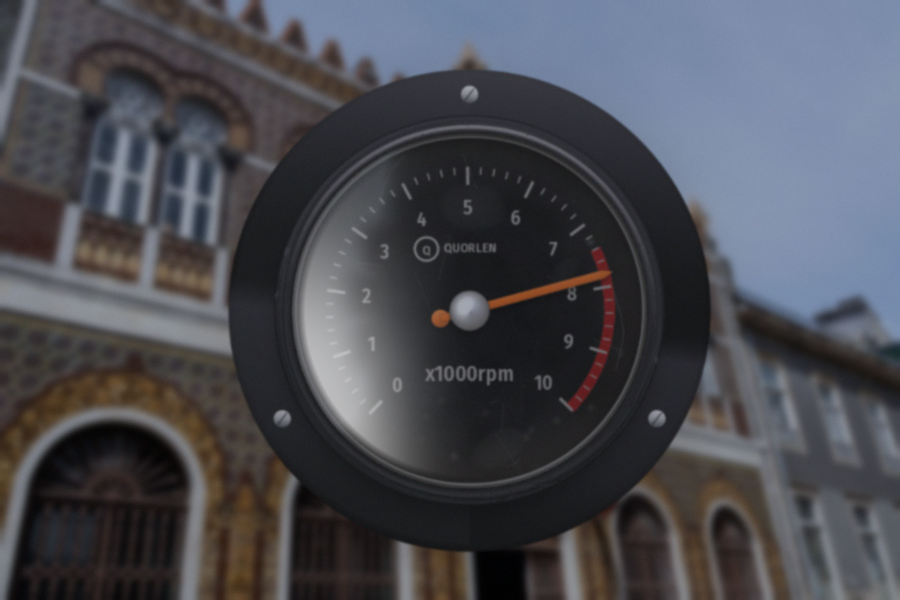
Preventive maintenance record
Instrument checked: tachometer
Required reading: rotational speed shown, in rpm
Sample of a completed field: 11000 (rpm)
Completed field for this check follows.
7800 (rpm)
